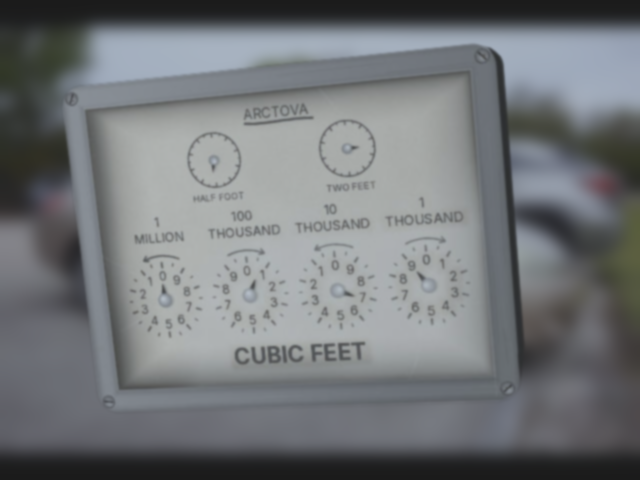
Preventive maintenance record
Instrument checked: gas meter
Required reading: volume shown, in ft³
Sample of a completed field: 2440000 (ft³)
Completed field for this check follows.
6900 (ft³)
